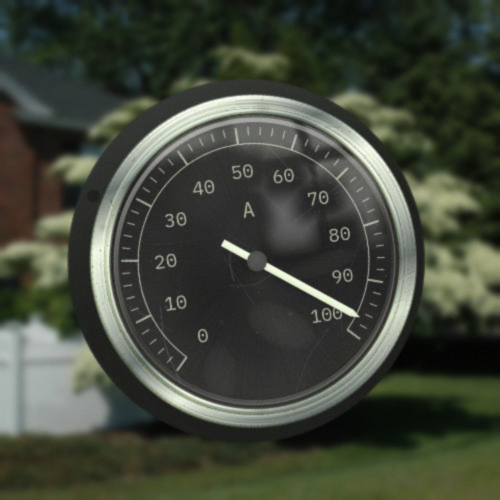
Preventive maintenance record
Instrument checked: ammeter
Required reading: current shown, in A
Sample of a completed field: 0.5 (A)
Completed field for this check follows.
97 (A)
